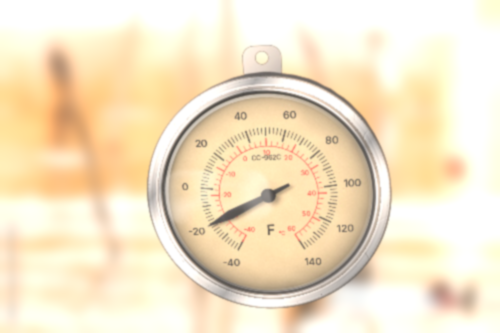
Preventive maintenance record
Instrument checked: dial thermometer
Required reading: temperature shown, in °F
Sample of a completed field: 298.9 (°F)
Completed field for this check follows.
-20 (°F)
